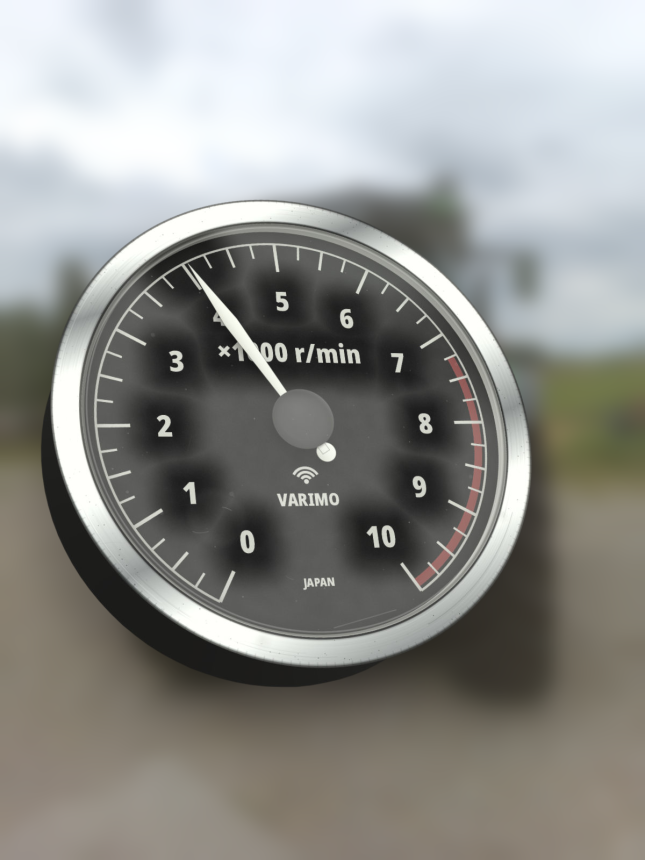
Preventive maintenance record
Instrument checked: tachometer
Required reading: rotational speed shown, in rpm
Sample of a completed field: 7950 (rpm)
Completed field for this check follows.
4000 (rpm)
